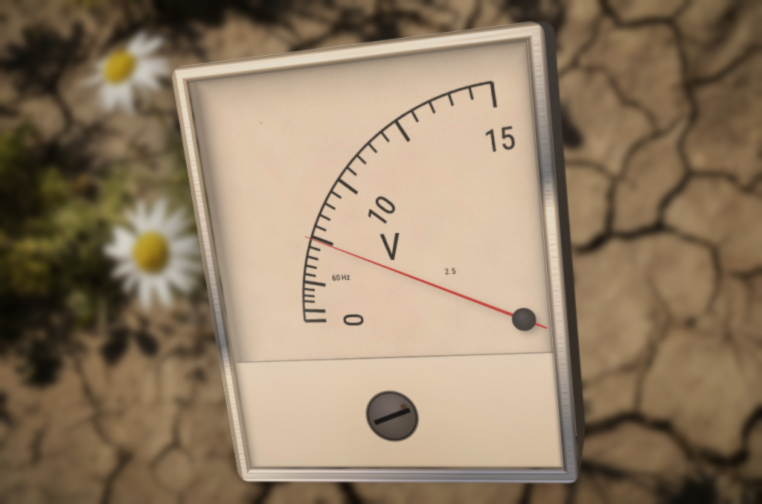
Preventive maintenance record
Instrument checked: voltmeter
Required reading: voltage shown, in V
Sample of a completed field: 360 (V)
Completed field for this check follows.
7.5 (V)
